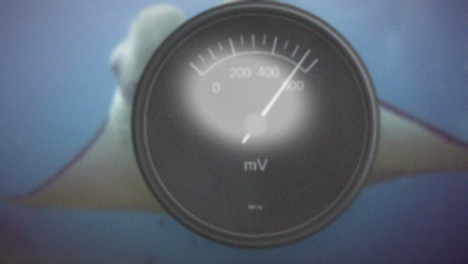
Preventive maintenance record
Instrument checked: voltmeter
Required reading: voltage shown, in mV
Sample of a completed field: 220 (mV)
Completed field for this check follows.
550 (mV)
